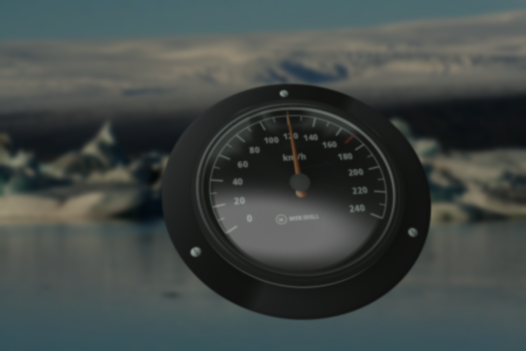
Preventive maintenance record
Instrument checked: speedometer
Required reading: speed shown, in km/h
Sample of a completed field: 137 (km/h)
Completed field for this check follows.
120 (km/h)
